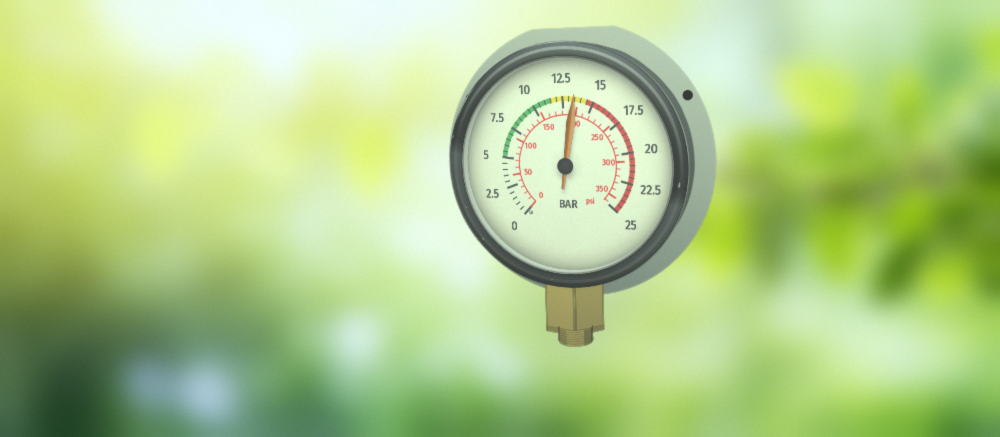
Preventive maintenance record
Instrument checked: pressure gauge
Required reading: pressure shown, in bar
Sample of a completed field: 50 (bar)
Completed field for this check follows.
13.5 (bar)
